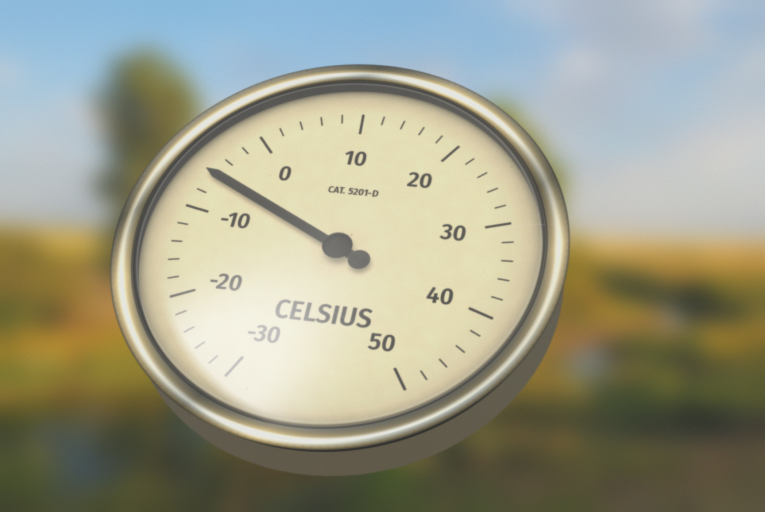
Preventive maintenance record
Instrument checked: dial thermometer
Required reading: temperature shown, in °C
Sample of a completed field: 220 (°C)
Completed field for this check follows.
-6 (°C)
